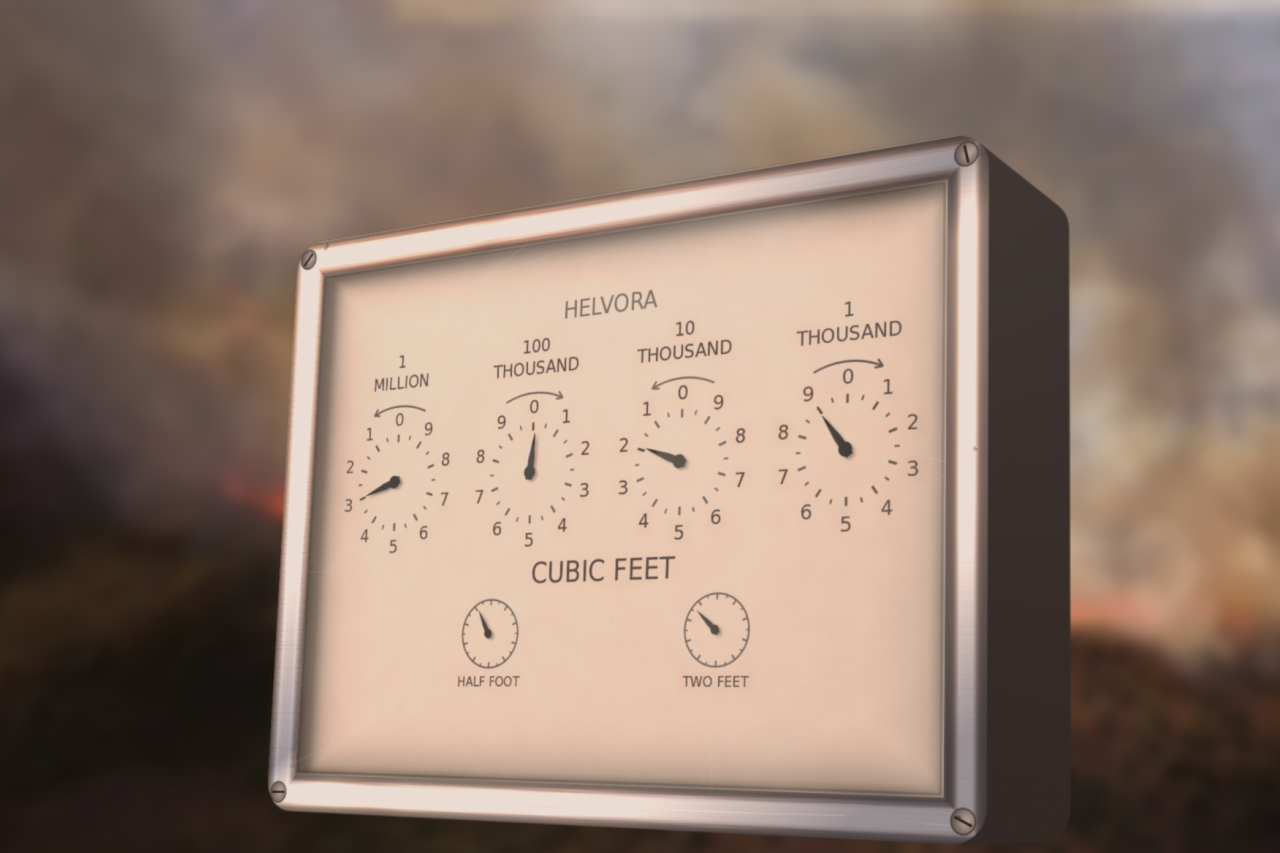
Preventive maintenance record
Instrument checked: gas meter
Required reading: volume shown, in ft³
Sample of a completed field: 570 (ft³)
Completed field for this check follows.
301900 (ft³)
